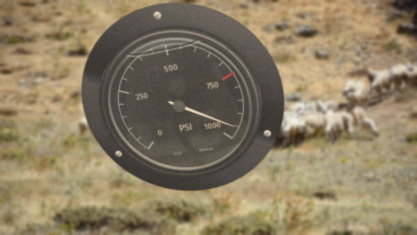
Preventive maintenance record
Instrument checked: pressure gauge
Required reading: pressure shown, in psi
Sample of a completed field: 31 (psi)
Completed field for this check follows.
950 (psi)
